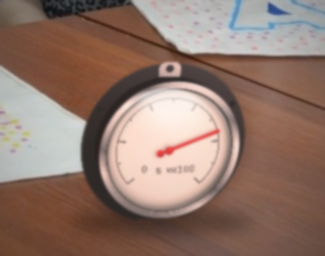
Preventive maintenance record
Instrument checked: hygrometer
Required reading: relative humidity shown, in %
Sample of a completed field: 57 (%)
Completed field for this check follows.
75 (%)
